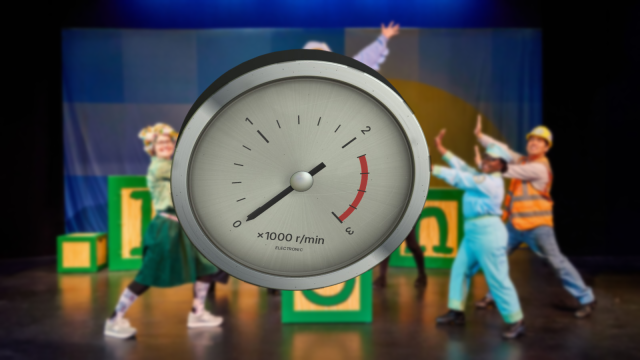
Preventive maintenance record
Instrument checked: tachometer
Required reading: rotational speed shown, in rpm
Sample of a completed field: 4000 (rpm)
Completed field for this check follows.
0 (rpm)
